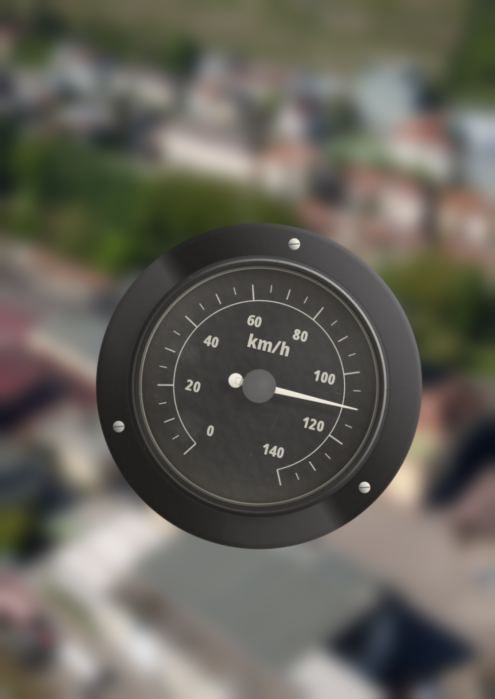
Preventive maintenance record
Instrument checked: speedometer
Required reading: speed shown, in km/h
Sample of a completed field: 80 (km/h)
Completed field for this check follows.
110 (km/h)
